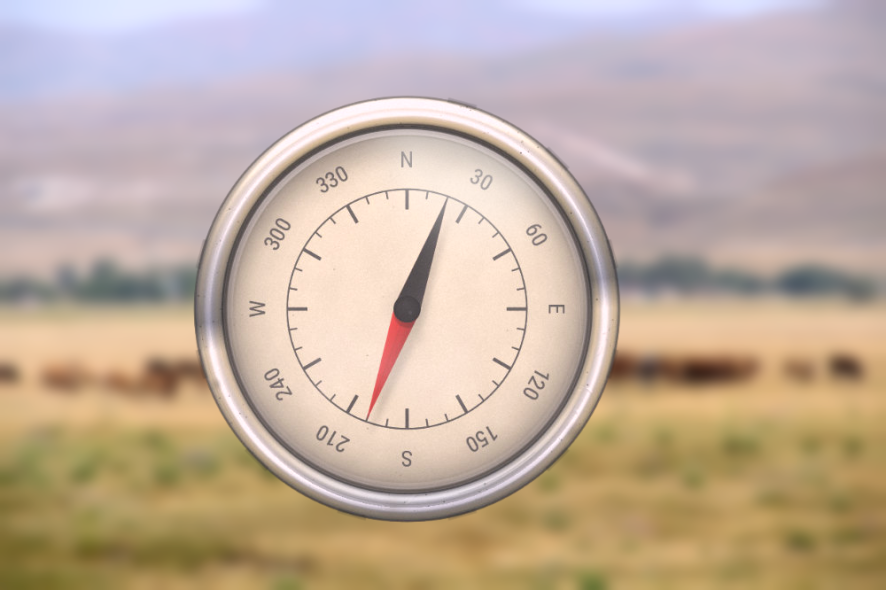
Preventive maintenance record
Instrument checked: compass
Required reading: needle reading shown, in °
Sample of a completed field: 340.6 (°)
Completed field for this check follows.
200 (°)
